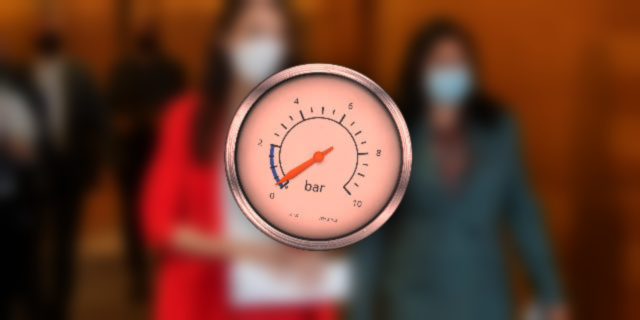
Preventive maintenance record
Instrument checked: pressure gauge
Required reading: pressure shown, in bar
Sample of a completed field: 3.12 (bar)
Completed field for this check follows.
0.25 (bar)
